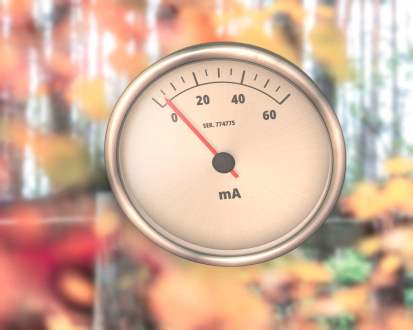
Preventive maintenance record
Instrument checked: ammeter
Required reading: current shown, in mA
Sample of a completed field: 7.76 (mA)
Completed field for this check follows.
5 (mA)
